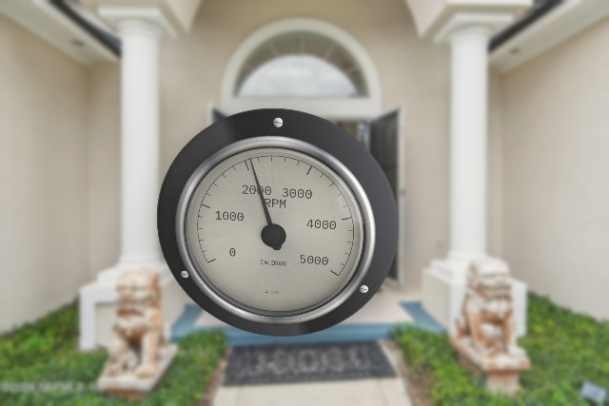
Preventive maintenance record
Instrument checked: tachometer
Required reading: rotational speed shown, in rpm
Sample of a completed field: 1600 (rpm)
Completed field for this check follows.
2100 (rpm)
